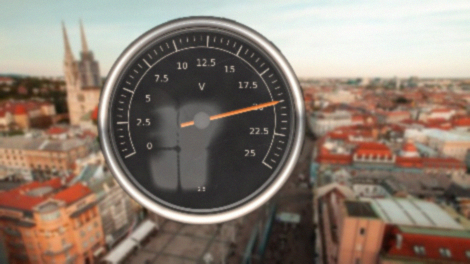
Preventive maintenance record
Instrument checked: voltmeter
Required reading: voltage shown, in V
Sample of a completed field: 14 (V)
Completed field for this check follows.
20 (V)
